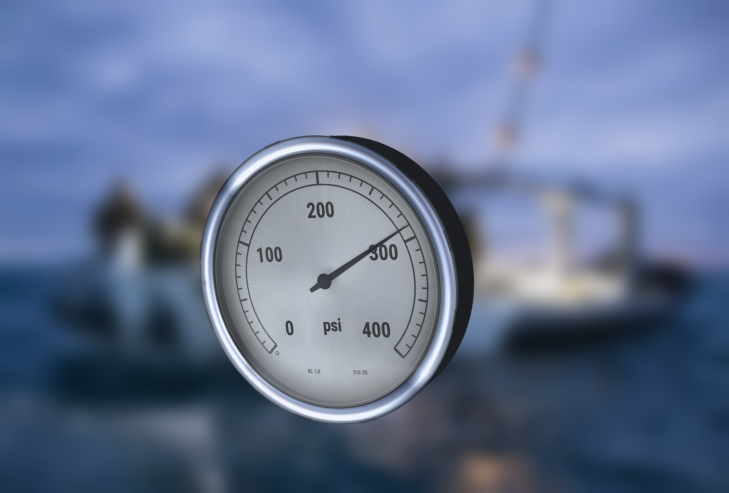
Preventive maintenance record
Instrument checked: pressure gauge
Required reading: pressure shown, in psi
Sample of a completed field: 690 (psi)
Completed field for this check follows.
290 (psi)
